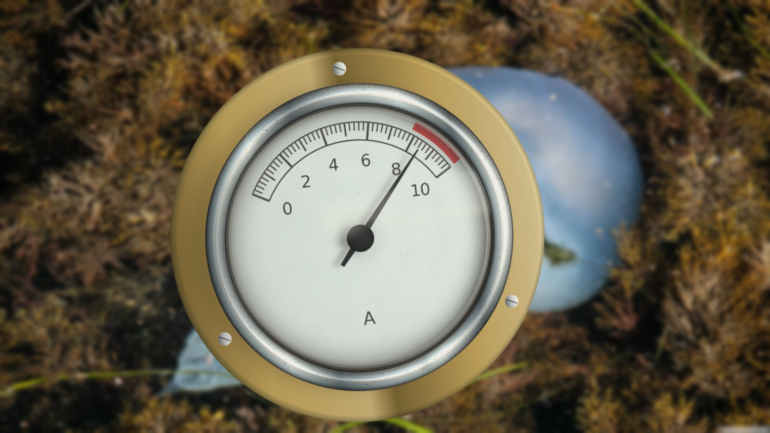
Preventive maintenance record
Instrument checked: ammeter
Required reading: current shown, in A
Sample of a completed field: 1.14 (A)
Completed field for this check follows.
8.4 (A)
